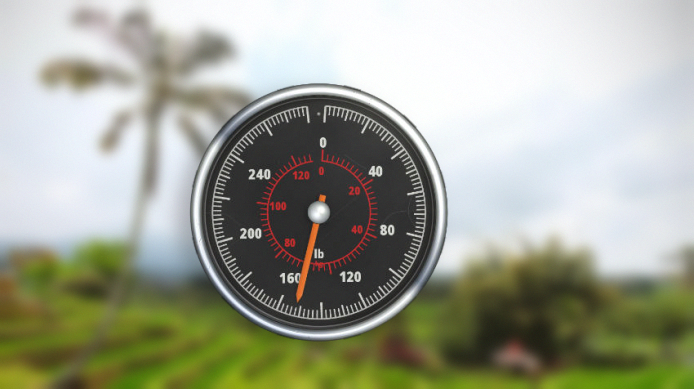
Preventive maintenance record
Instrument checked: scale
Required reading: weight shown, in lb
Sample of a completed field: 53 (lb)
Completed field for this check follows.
152 (lb)
